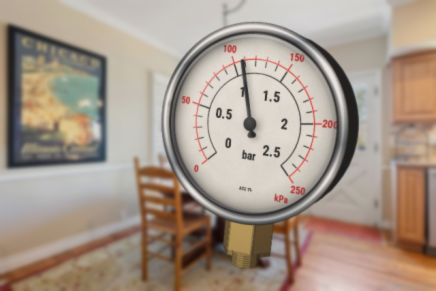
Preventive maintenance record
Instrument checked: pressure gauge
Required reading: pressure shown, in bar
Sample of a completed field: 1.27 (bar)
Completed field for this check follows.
1.1 (bar)
